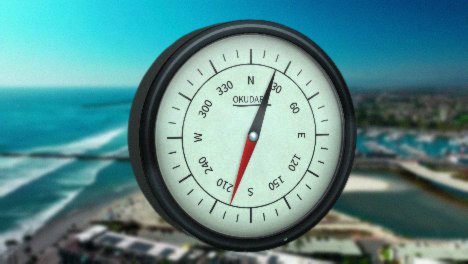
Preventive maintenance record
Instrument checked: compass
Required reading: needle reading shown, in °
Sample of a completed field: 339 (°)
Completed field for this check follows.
200 (°)
